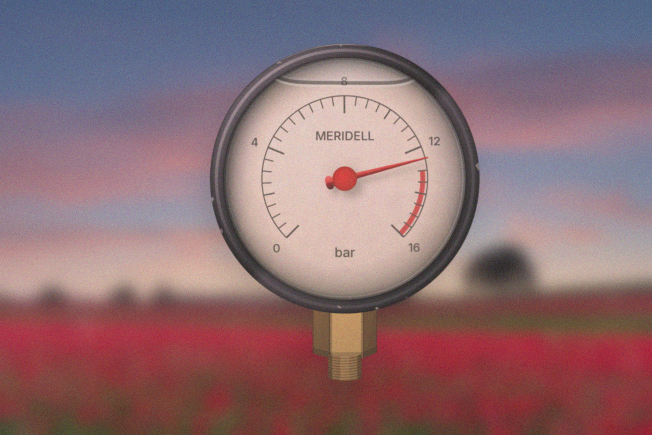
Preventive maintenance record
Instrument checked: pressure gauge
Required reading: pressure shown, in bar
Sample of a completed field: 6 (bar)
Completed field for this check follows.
12.5 (bar)
